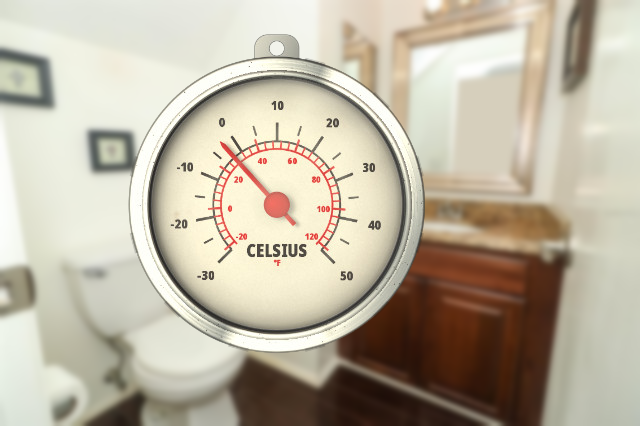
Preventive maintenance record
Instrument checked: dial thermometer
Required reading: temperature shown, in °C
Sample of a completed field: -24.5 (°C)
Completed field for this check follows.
-2.5 (°C)
